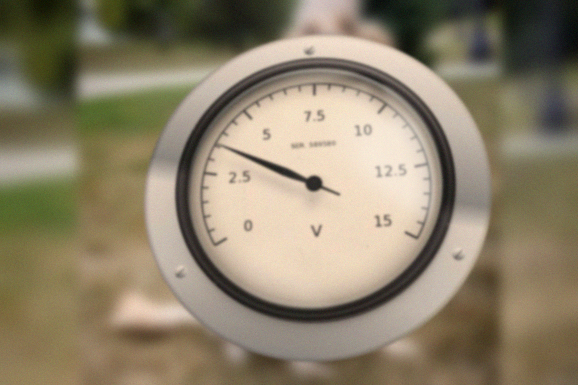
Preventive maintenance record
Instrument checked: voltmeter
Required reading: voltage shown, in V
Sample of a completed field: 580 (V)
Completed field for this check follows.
3.5 (V)
